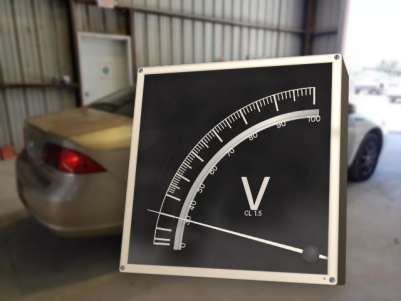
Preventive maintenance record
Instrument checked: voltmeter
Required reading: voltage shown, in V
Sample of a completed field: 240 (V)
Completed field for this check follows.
30 (V)
